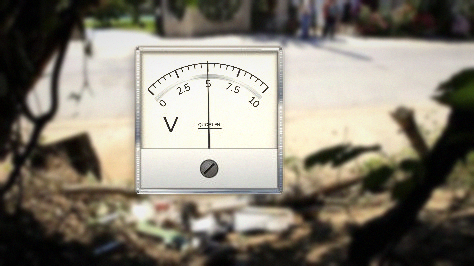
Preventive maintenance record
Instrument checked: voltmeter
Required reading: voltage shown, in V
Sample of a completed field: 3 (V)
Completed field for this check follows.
5 (V)
